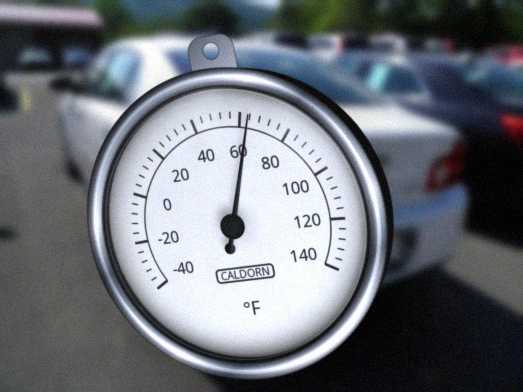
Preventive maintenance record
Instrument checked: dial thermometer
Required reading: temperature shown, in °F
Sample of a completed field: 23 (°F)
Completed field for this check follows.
64 (°F)
